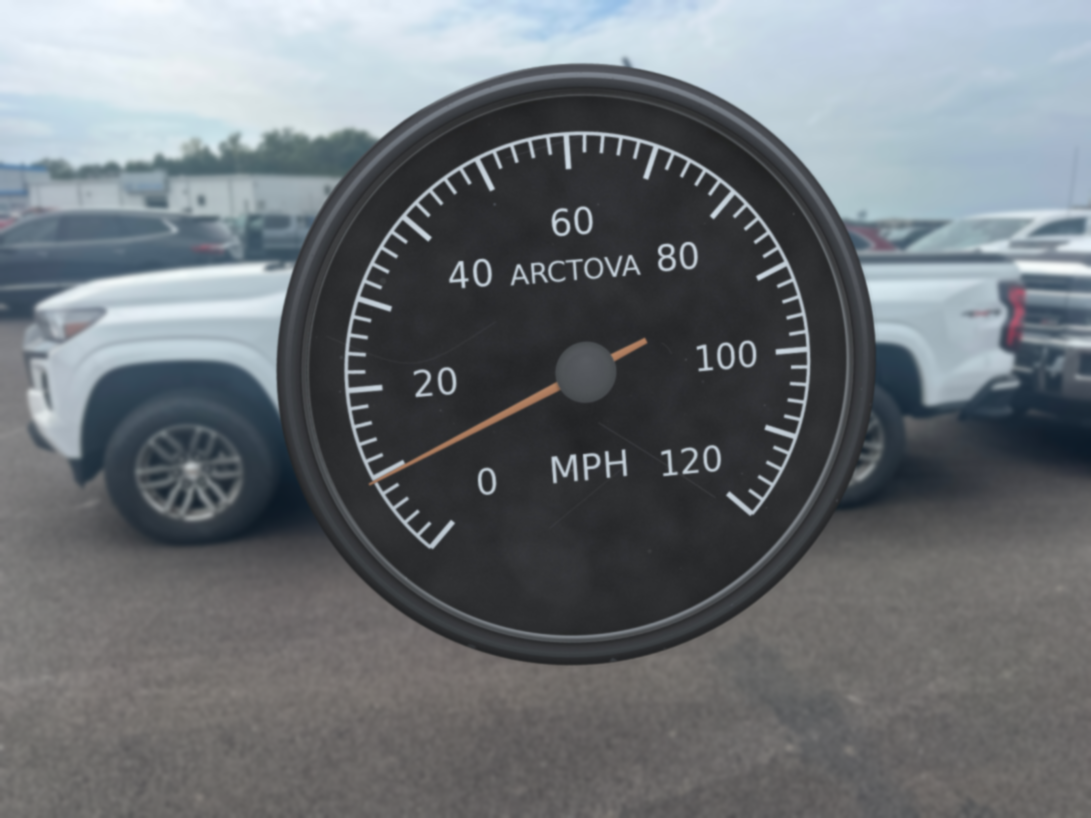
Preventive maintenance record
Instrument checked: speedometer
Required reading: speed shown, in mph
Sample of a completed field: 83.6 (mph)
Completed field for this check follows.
10 (mph)
